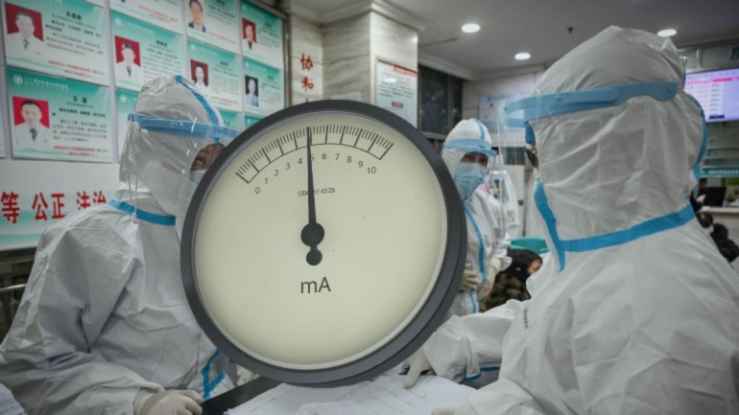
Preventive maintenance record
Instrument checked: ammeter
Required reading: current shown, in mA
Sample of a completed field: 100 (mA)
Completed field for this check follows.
5 (mA)
